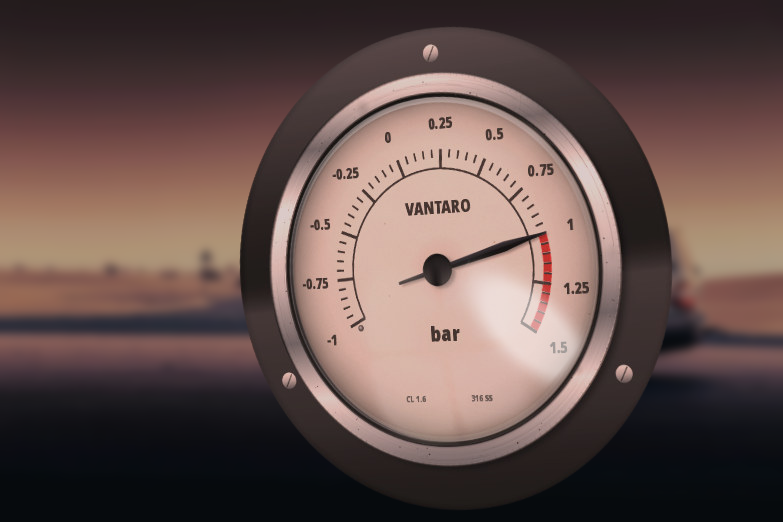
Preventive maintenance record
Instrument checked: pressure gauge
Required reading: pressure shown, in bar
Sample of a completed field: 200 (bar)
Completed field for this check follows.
1 (bar)
